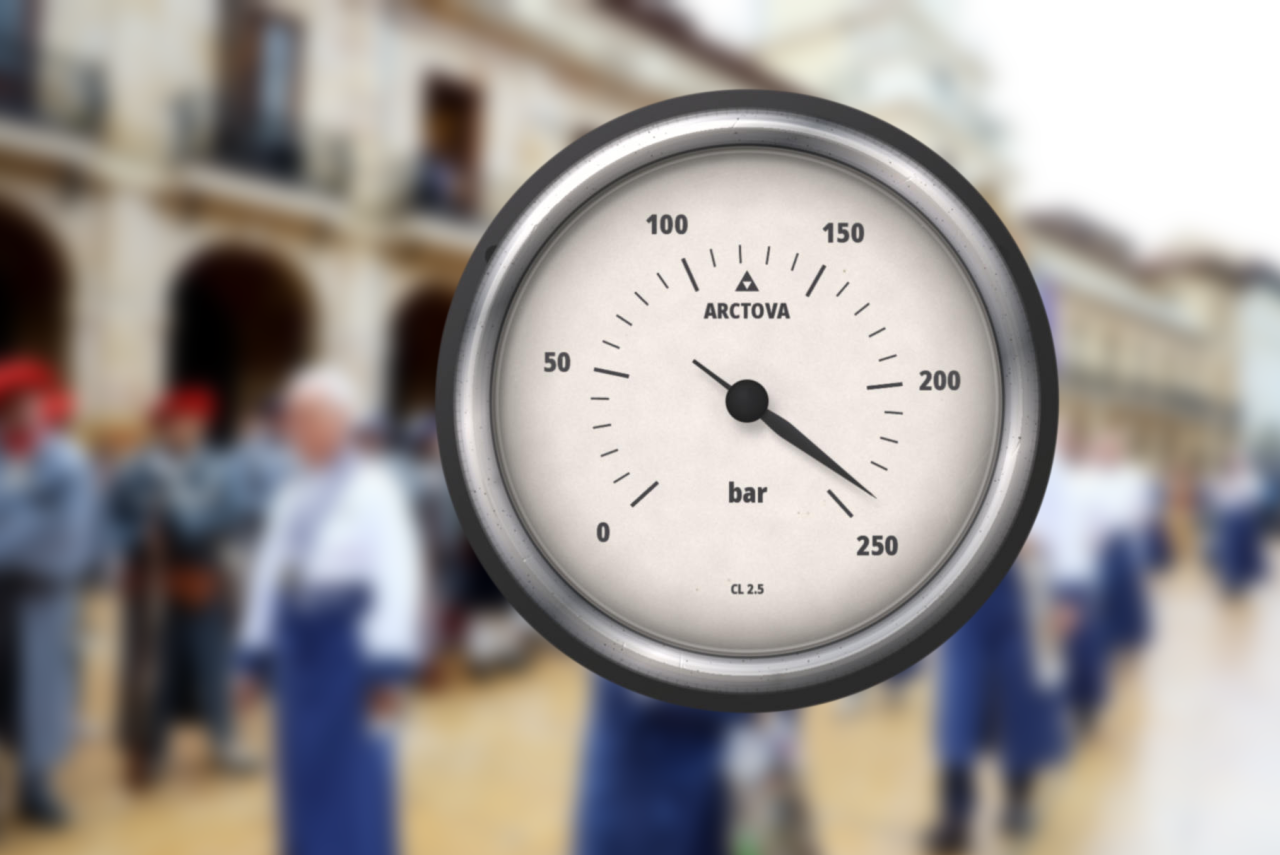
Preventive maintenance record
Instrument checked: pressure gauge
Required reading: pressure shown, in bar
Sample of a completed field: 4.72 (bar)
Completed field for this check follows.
240 (bar)
